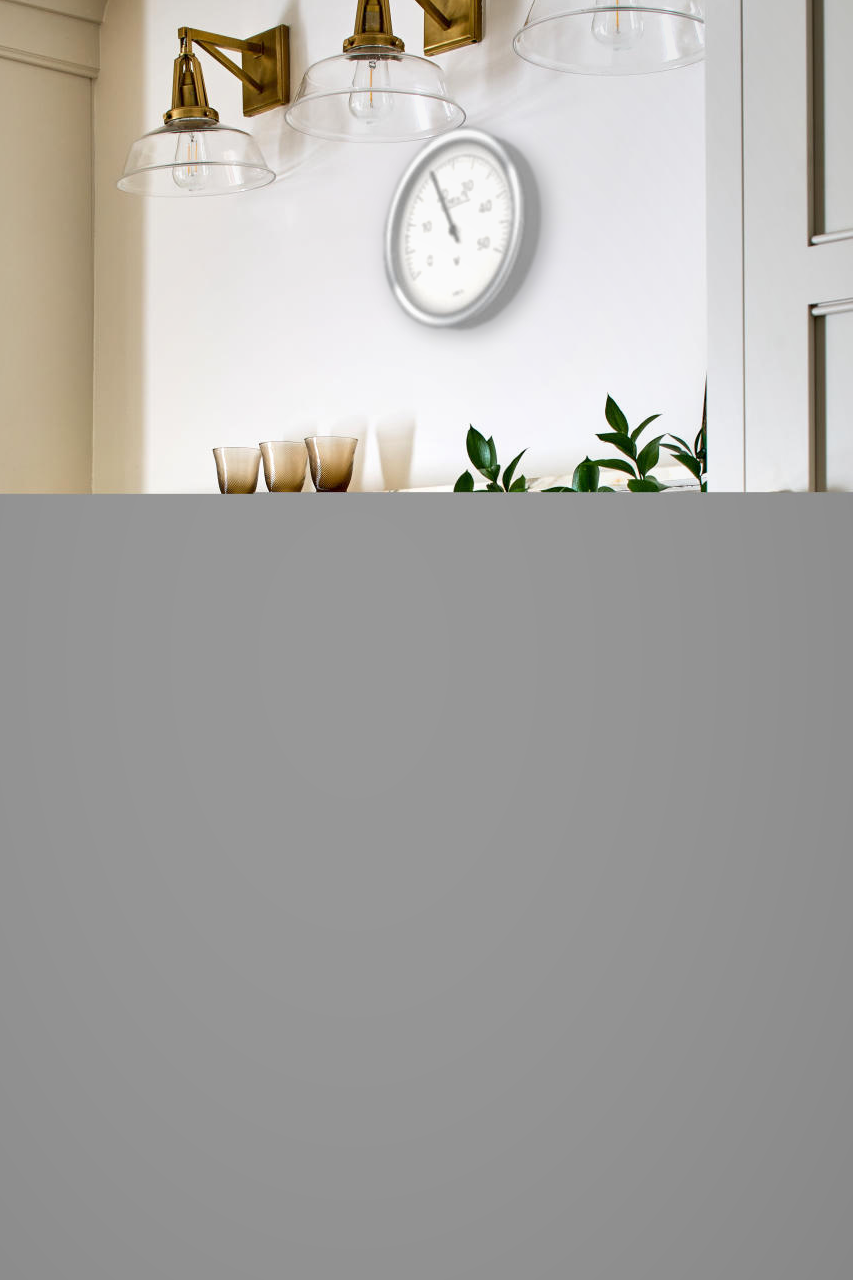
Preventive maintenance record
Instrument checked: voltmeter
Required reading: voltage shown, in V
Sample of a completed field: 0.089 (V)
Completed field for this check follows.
20 (V)
